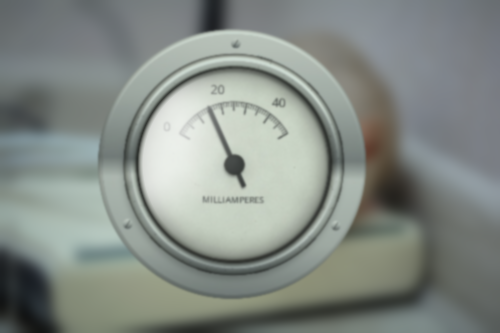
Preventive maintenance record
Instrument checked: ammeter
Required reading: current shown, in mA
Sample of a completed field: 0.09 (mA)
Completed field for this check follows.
15 (mA)
